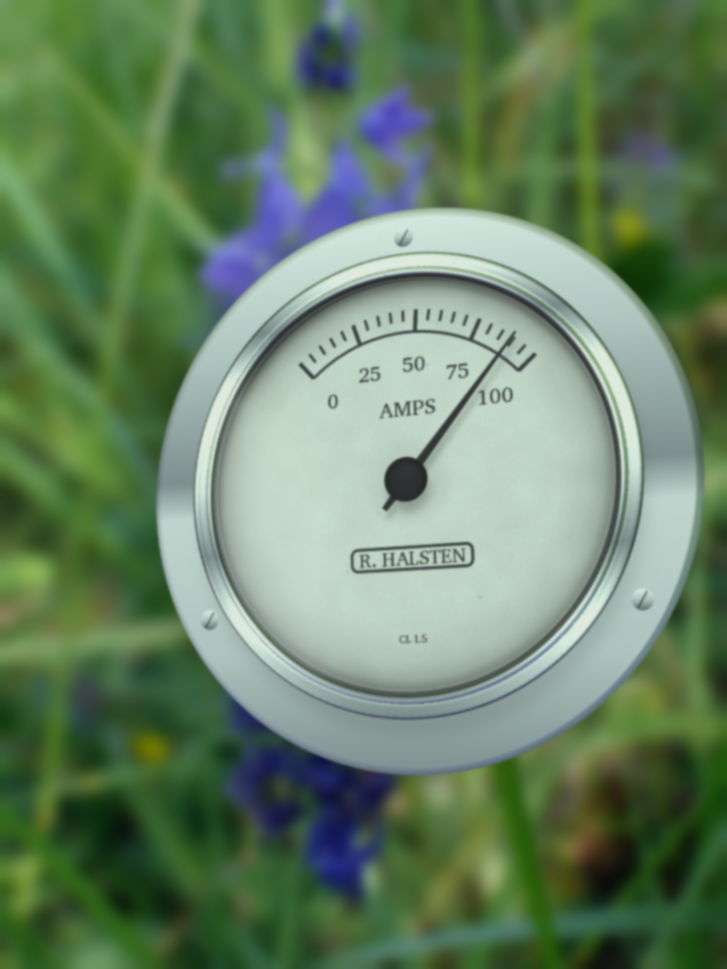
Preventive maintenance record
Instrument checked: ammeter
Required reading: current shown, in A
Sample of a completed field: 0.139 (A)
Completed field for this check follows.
90 (A)
